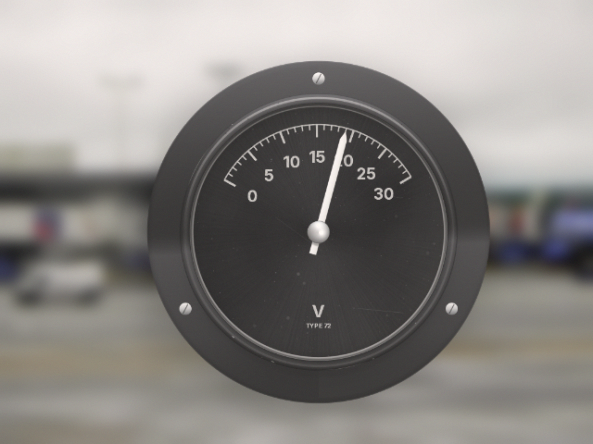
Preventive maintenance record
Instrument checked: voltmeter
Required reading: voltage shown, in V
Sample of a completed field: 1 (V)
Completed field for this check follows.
19 (V)
